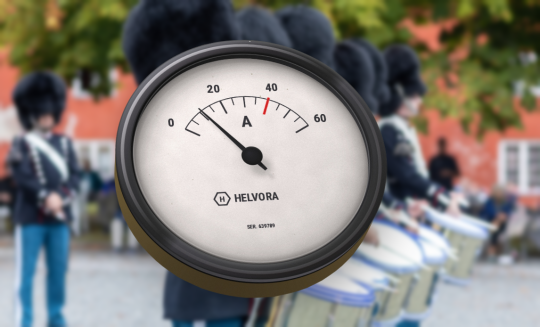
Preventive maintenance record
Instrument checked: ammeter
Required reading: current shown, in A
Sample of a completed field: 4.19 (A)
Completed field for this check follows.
10 (A)
